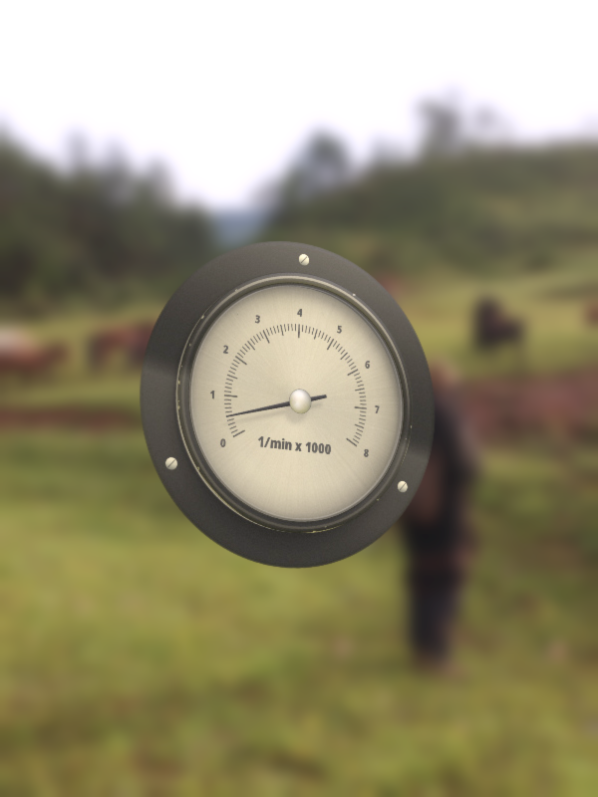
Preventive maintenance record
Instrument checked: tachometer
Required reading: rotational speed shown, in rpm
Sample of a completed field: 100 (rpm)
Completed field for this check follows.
500 (rpm)
